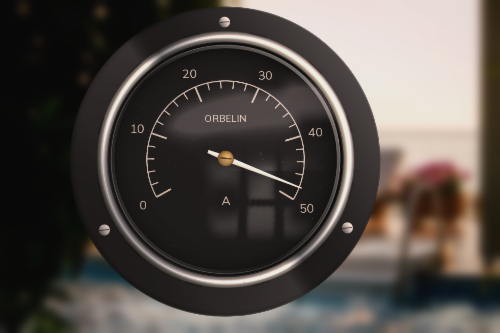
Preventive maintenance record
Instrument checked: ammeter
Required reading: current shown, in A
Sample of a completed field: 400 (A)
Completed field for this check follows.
48 (A)
